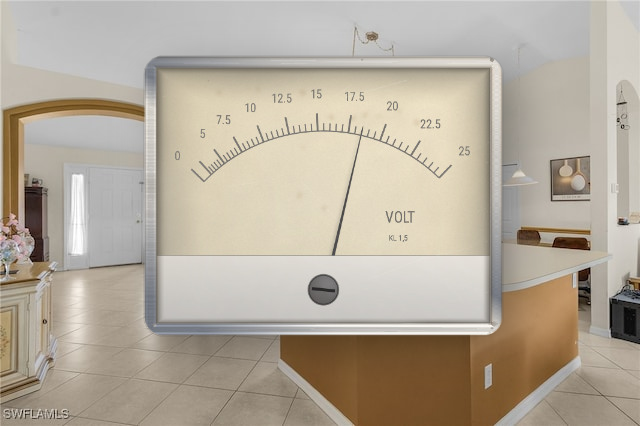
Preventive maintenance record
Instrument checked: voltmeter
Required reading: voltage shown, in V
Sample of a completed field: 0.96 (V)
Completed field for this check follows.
18.5 (V)
